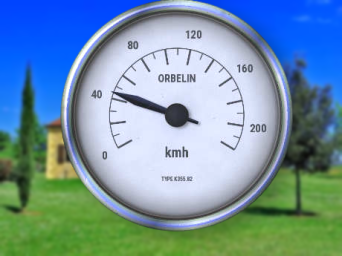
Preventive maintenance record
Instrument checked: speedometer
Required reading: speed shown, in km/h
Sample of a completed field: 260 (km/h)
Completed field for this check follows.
45 (km/h)
